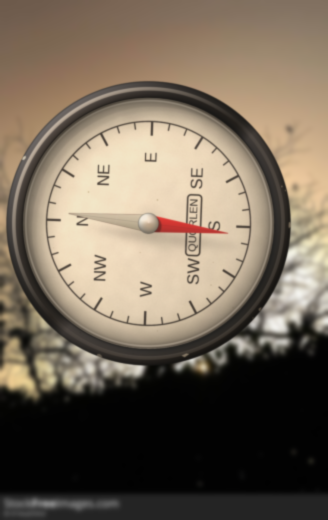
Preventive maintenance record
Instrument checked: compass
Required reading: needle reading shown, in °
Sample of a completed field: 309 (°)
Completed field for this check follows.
185 (°)
